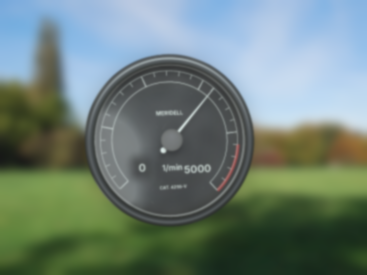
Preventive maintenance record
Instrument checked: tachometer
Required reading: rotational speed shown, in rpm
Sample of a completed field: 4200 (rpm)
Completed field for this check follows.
3200 (rpm)
